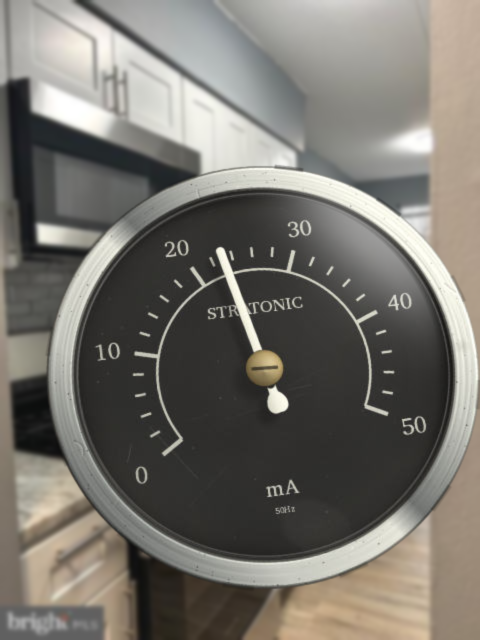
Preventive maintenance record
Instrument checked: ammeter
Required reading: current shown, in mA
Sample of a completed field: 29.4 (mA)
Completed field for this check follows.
23 (mA)
